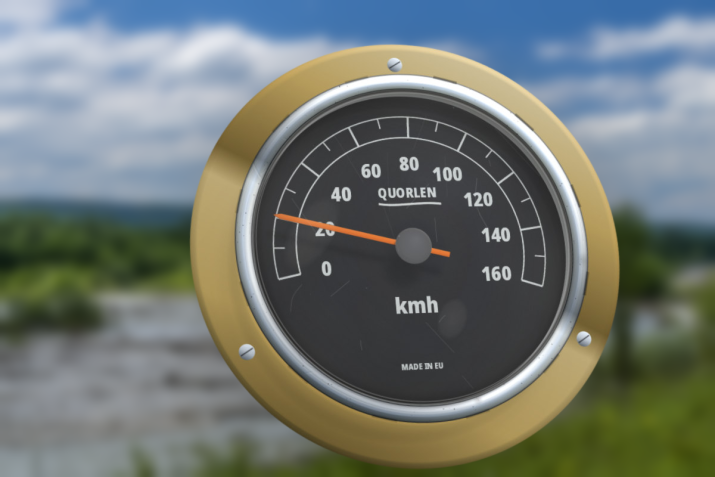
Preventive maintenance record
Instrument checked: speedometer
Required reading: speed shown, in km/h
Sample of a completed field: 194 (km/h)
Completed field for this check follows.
20 (km/h)
